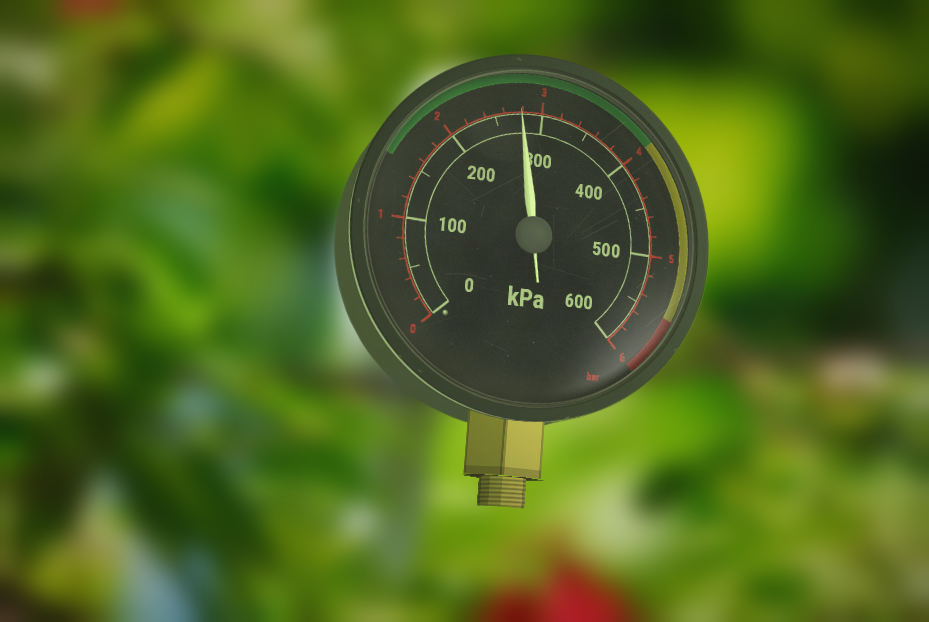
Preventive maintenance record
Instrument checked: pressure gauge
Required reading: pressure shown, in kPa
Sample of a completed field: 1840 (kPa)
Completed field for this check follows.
275 (kPa)
